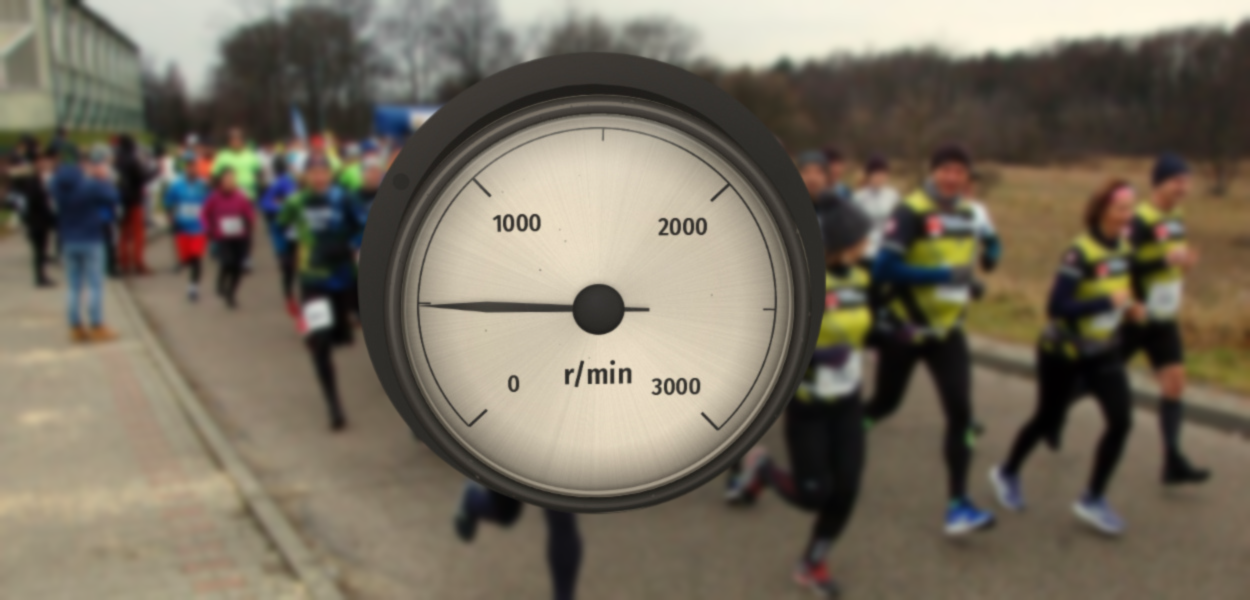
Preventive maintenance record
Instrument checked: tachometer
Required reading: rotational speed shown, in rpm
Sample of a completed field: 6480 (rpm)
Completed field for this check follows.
500 (rpm)
